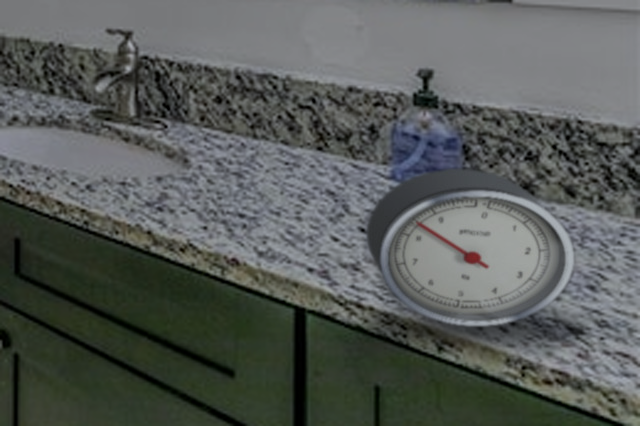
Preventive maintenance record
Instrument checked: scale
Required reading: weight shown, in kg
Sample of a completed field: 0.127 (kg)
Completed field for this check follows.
8.5 (kg)
